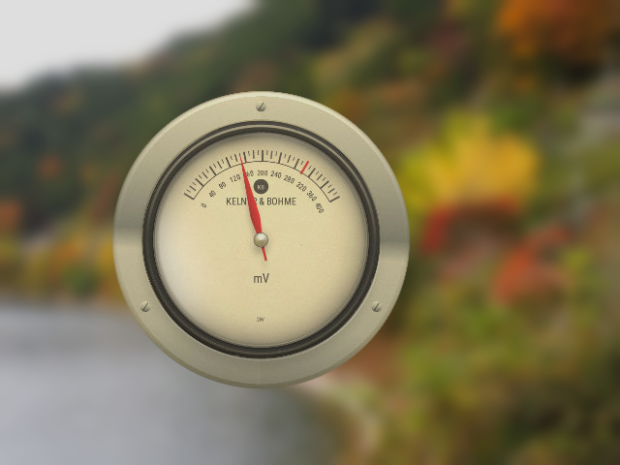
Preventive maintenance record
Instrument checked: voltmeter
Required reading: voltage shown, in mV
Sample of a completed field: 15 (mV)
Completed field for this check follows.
150 (mV)
